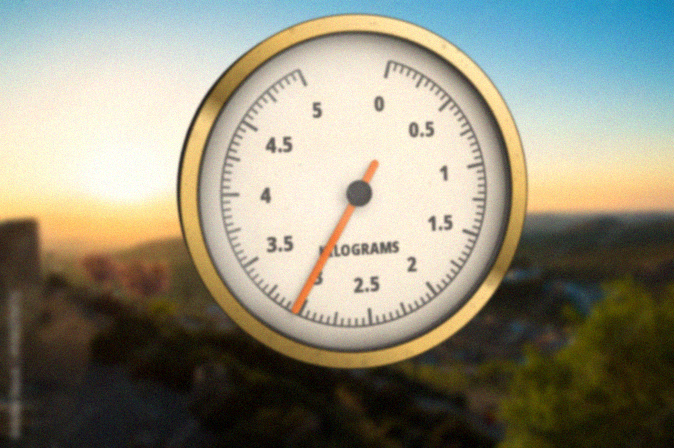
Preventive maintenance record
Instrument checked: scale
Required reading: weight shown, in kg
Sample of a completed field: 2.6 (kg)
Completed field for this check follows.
3.05 (kg)
